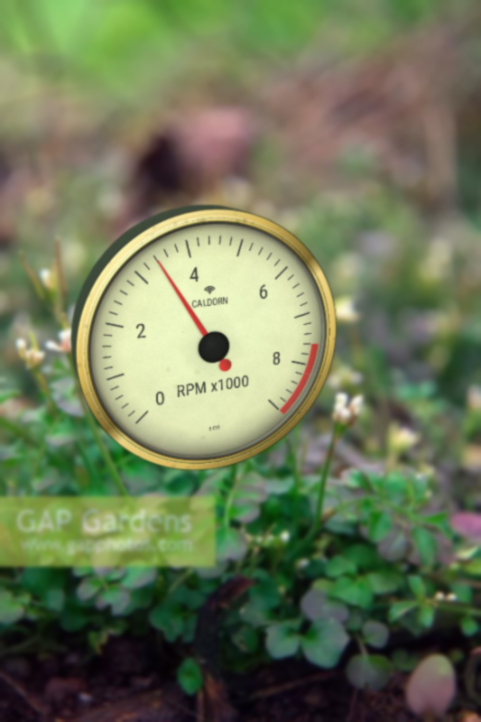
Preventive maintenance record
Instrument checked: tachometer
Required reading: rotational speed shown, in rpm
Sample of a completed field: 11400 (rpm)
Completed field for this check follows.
3400 (rpm)
